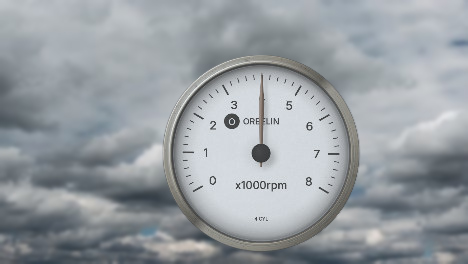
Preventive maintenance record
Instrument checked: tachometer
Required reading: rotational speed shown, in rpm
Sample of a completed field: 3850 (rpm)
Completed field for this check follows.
4000 (rpm)
